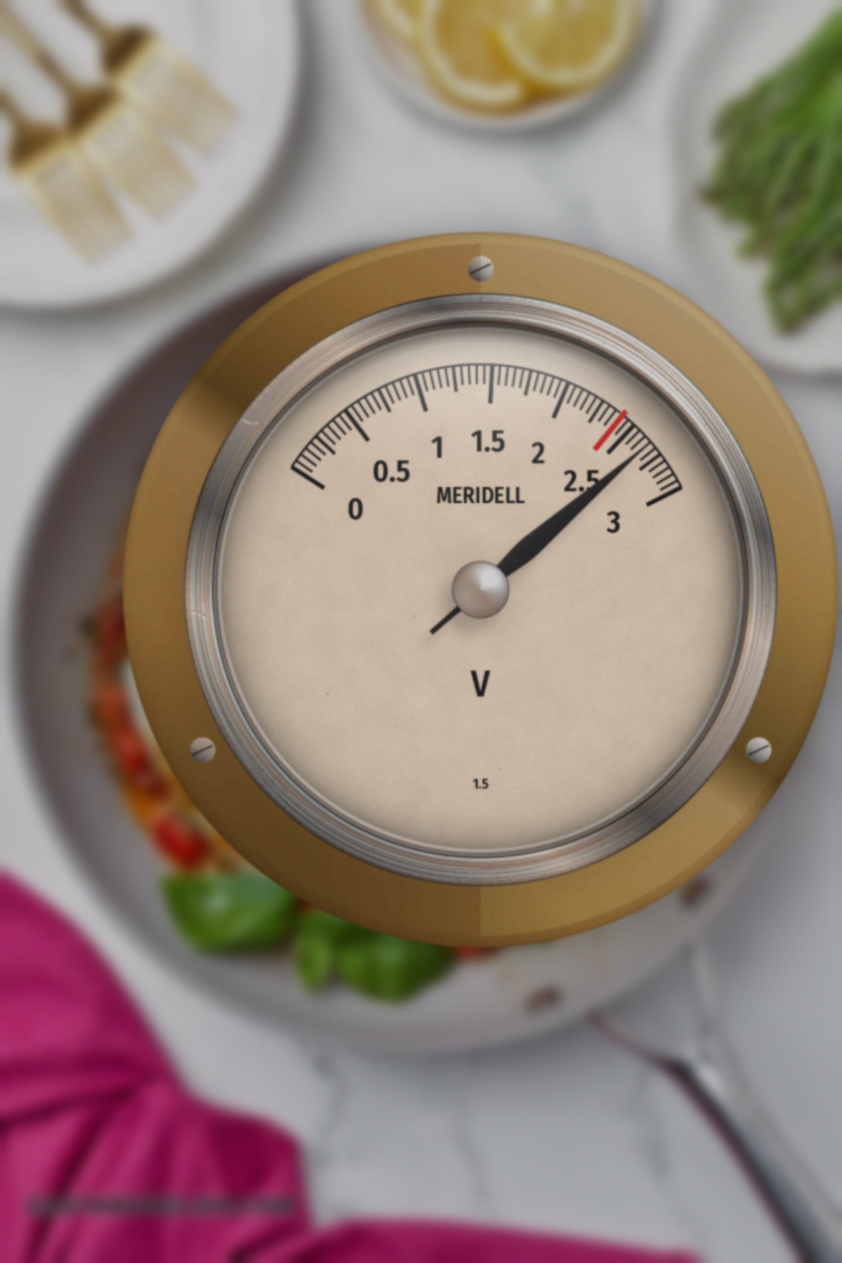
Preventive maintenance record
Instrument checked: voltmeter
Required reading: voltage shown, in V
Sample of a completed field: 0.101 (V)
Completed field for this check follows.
2.65 (V)
